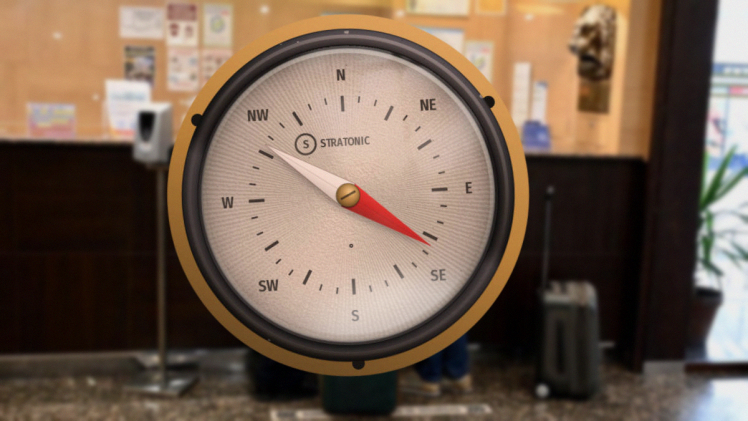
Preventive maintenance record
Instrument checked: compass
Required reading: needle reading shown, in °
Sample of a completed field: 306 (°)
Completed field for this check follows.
125 (°)
